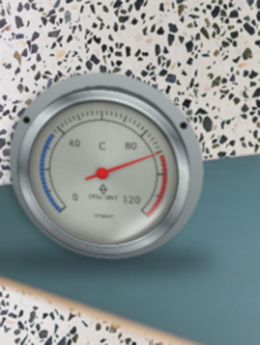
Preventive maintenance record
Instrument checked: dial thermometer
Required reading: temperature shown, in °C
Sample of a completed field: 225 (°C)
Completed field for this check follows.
90 (°C)
